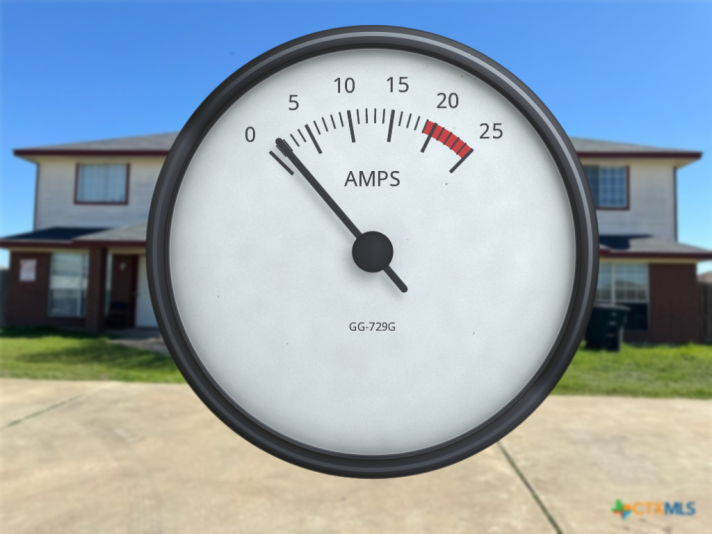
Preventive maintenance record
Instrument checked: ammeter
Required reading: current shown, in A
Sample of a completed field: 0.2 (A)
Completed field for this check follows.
1.5 (A)
